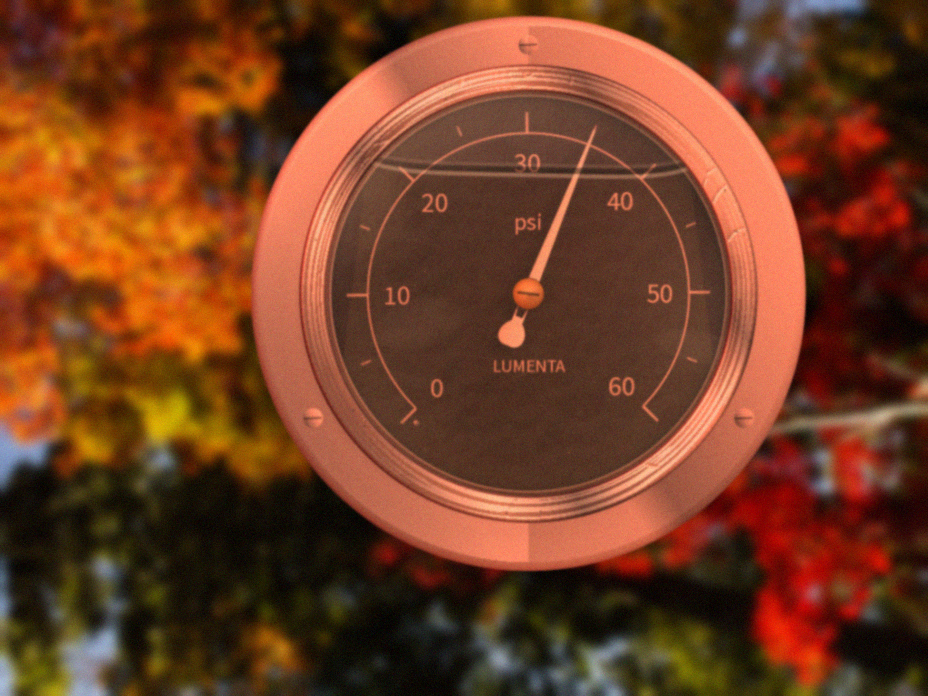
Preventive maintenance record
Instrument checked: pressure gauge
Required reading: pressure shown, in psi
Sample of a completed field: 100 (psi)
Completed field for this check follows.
35 (psi)
